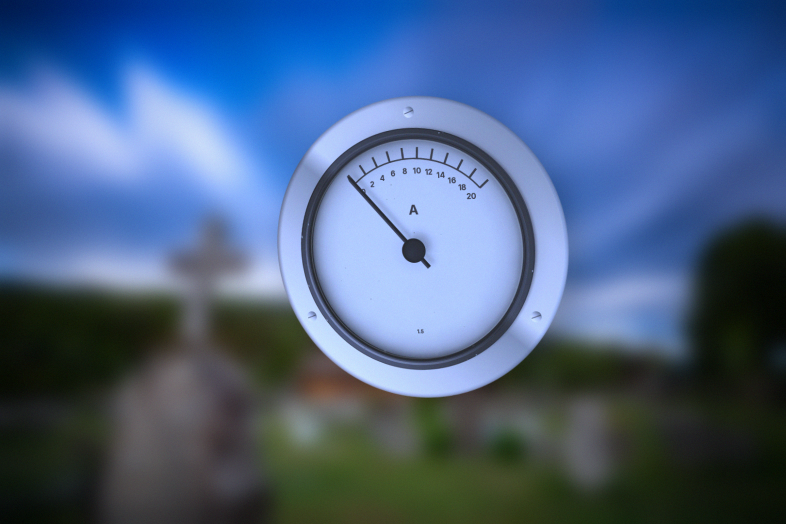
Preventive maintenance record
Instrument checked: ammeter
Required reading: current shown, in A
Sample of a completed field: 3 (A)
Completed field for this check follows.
0 (A)
